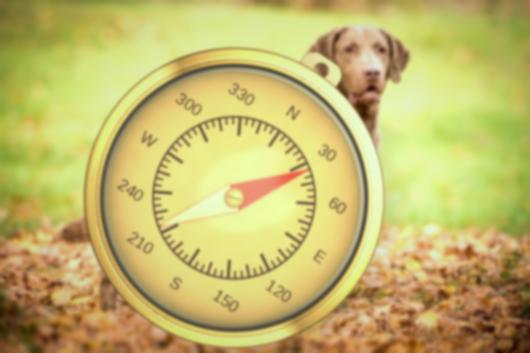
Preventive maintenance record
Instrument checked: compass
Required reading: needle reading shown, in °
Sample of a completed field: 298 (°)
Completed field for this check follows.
35 (°)
